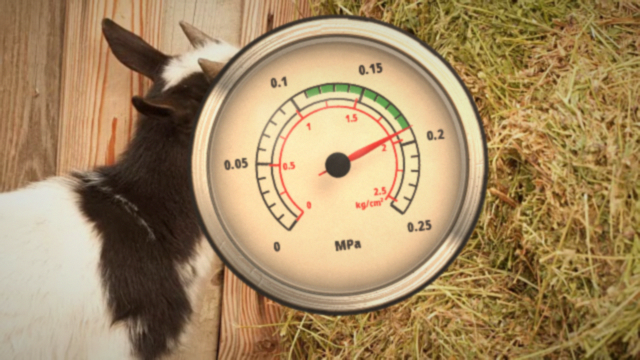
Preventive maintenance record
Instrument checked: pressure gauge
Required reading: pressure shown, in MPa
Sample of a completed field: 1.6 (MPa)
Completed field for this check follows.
0.19 (MPa)
